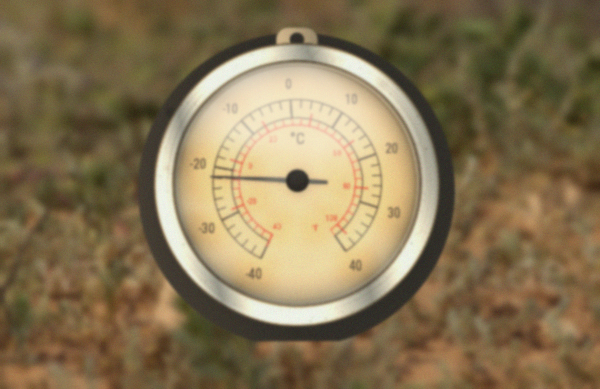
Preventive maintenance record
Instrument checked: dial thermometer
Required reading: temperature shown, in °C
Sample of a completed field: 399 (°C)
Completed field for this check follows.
-22 (°C)
